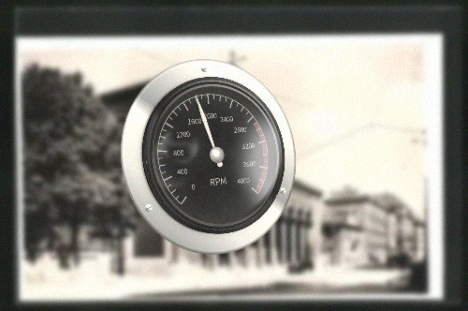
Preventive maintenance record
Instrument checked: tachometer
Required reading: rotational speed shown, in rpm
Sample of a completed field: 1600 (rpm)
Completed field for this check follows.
1800 (rpm)
